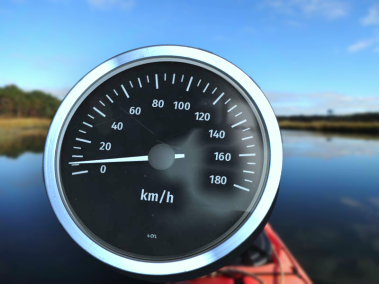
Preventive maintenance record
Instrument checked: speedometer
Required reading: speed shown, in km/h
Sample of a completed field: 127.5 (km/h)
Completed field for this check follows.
5 (km/h)
